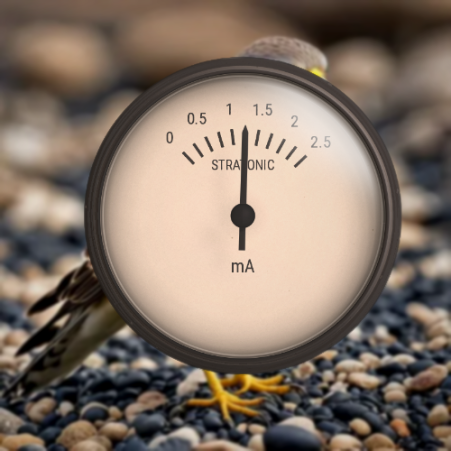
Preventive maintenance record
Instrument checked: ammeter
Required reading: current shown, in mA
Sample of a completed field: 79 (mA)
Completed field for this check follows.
1.25 (mA)
